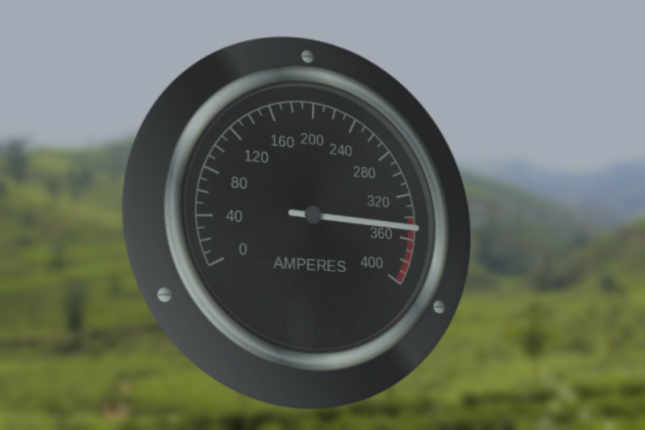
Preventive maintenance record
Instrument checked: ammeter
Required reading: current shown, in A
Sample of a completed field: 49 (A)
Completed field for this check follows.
350 (A)
